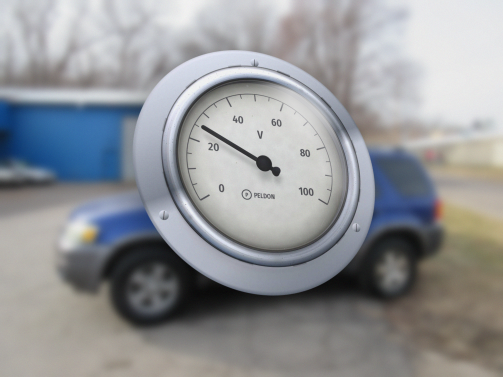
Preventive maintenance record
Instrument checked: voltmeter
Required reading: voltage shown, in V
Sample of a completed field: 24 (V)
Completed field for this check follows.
25 (V)
